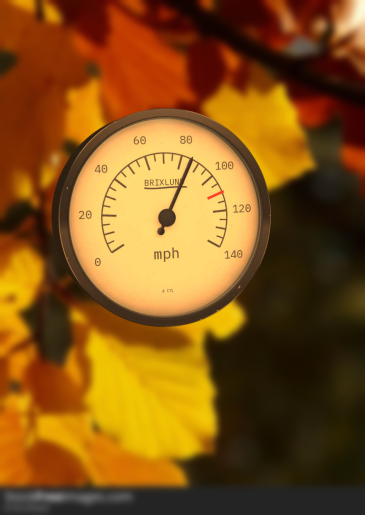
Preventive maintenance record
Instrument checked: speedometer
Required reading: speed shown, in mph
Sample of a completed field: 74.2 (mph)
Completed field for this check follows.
85 (mph)
